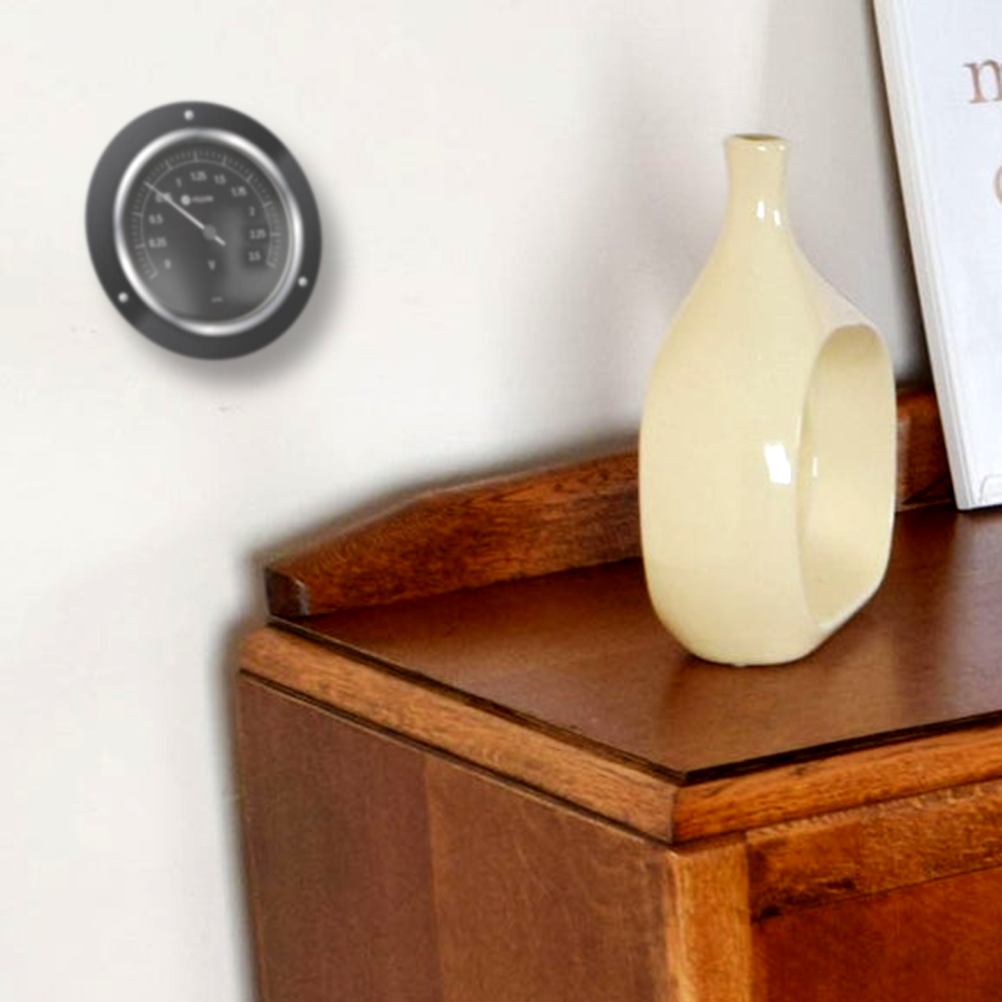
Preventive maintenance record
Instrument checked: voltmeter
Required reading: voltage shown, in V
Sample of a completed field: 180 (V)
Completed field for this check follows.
0.75 (V)
